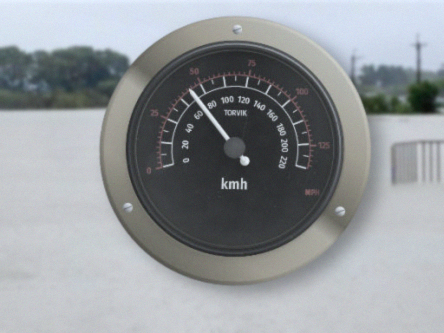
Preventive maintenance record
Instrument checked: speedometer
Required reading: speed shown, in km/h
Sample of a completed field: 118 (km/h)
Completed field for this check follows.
70 (km/h)
